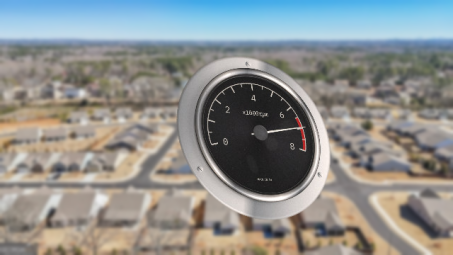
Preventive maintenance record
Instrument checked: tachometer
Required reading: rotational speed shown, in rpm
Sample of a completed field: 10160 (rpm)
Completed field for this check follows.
7000 (rpm)
